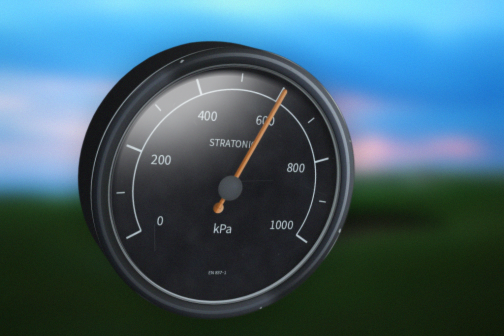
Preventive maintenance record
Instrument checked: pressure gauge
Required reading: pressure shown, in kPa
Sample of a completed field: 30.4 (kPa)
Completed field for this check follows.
600 (kPa)
